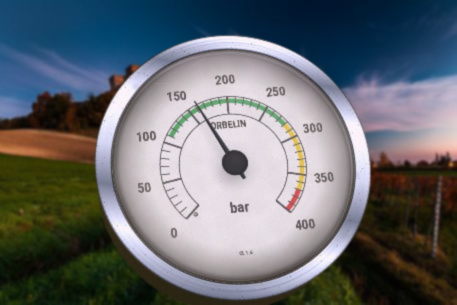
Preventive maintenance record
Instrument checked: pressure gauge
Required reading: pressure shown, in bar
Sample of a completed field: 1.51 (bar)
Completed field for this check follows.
160 (bar)
